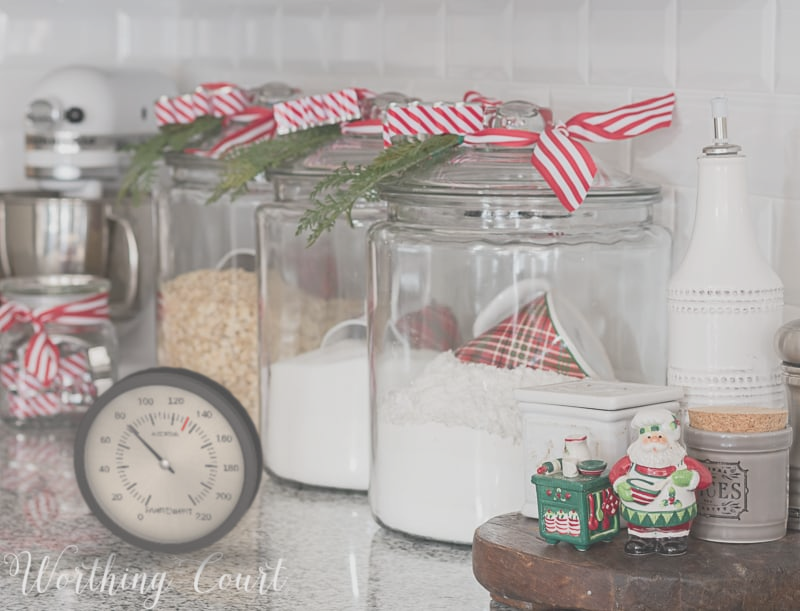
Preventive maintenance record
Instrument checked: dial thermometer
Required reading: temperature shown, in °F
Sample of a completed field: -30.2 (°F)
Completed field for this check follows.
80 (°F)
